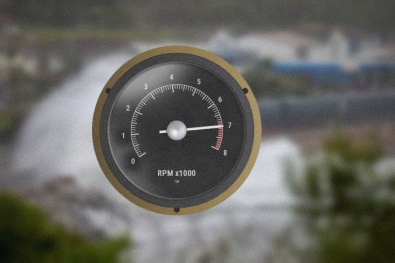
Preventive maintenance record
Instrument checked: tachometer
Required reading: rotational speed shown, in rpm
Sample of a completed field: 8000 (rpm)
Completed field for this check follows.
7000 (rpm)
